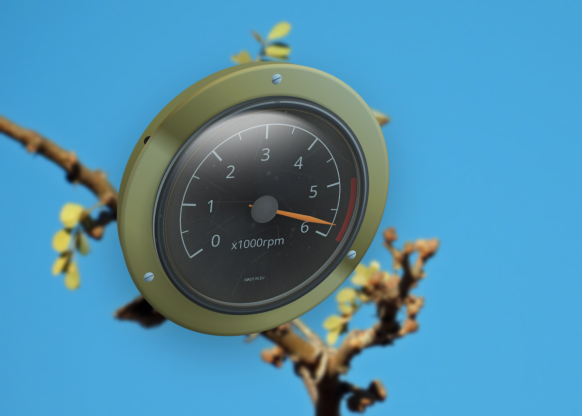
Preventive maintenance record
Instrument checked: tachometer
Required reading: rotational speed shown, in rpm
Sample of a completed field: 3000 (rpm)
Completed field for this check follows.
5750 (rpm)
